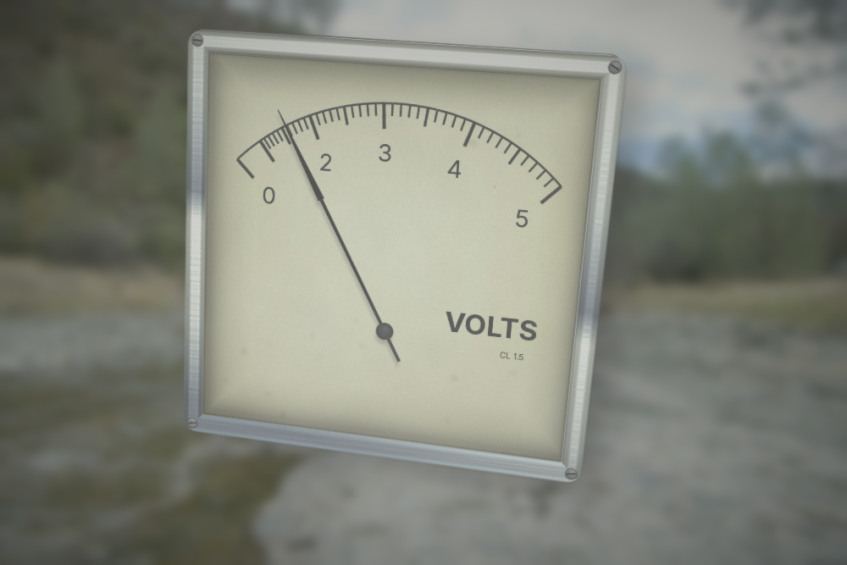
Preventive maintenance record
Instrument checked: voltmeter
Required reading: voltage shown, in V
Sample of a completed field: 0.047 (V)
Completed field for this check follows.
1.6 (V)
